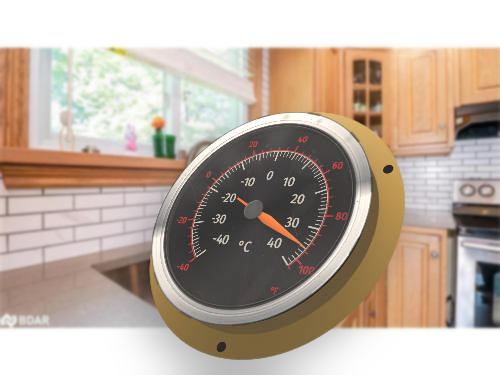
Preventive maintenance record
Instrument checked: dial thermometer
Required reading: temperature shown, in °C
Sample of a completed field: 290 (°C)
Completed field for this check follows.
35 (°C)
